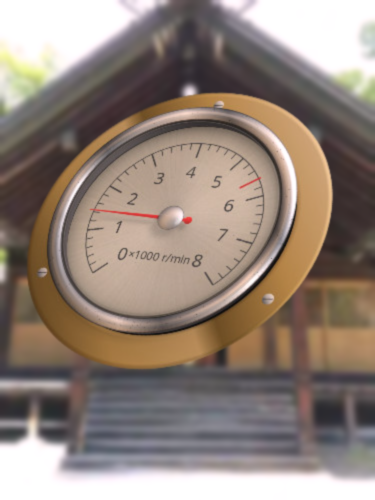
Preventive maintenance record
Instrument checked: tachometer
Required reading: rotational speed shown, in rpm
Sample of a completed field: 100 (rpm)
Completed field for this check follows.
1400 (rpm)
